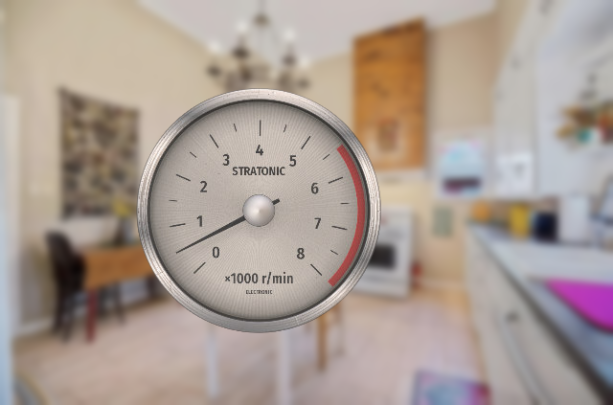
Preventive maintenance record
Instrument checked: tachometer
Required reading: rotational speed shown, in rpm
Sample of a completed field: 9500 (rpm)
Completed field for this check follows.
500 (rpm)
